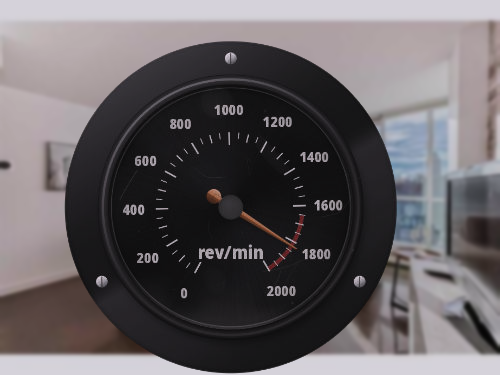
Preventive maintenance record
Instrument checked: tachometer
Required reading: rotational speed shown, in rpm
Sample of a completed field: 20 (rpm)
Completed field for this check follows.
1825 (rpm)
